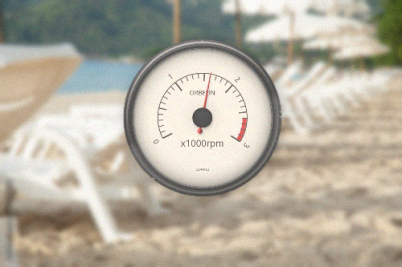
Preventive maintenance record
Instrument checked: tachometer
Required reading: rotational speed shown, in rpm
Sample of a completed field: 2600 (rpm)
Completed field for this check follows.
1600 (rpm)
